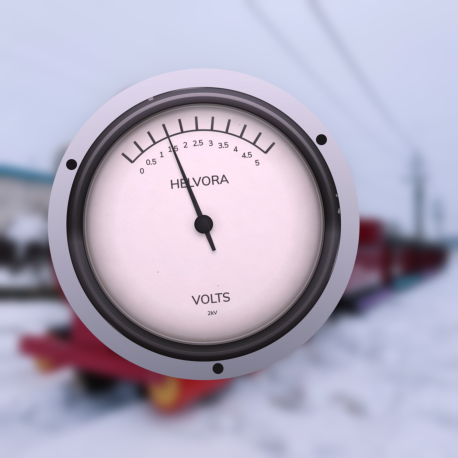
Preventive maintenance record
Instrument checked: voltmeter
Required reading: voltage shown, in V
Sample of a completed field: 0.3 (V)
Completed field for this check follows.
1.5 (V)
